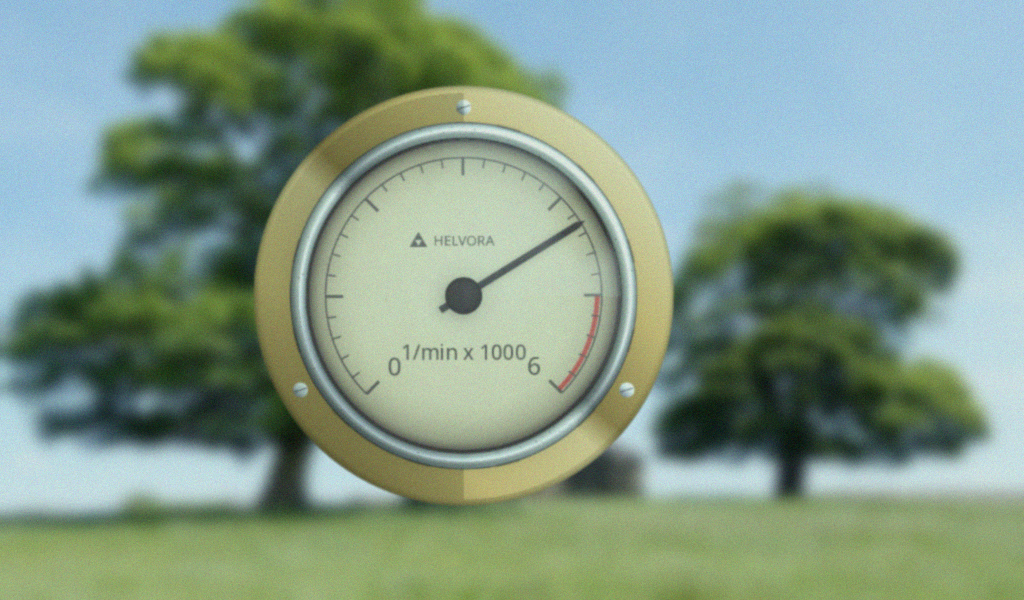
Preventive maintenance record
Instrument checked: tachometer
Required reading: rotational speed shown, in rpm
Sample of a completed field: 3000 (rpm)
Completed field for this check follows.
4300 (rpm)
